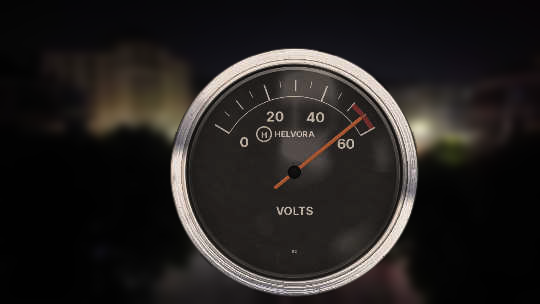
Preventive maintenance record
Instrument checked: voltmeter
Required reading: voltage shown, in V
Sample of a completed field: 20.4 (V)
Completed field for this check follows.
55 (V)
